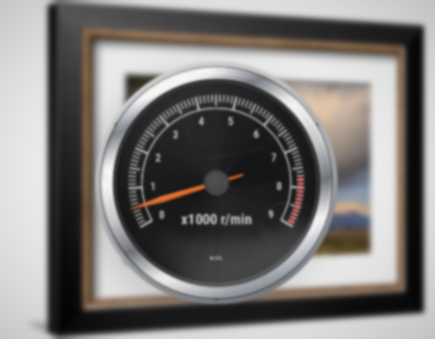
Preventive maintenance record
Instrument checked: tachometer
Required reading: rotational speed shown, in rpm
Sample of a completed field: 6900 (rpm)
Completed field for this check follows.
500 (rpm)
